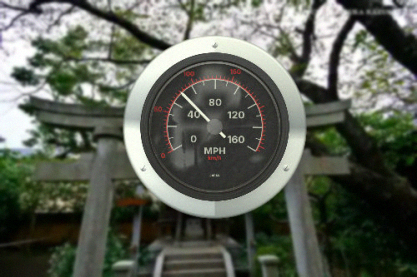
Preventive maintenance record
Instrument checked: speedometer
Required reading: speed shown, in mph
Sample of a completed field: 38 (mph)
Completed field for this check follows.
50 (mph)
